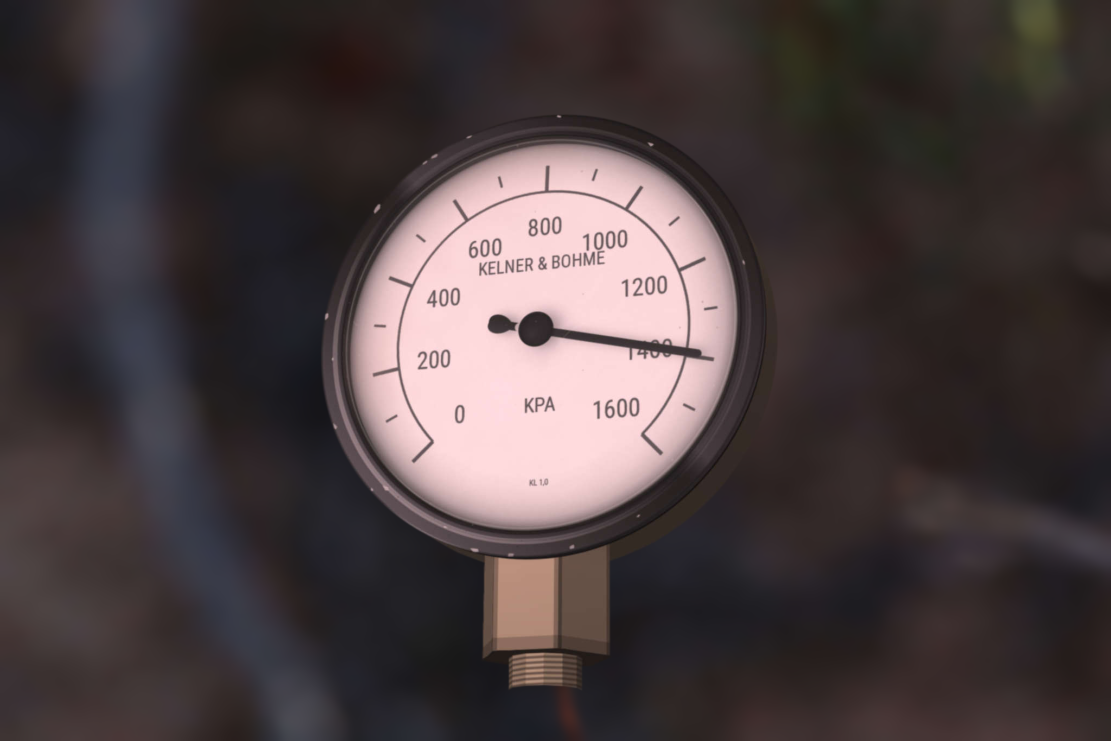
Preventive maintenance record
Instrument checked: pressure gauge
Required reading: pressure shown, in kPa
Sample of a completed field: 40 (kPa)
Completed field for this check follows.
1400 (kPa)
